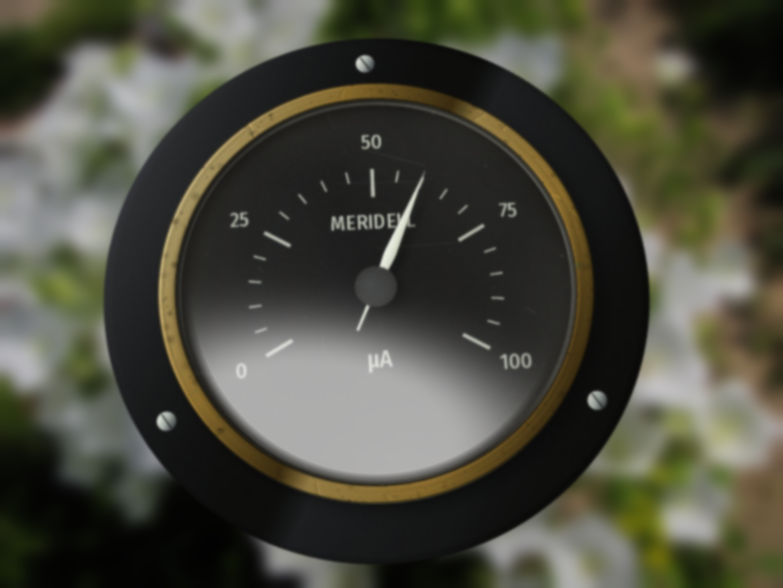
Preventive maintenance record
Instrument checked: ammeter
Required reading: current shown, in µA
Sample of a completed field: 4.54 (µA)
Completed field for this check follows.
60 (µA)
